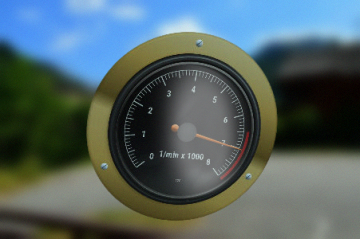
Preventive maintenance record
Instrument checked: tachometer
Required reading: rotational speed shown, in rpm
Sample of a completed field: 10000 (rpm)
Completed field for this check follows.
7000 (rpm)
